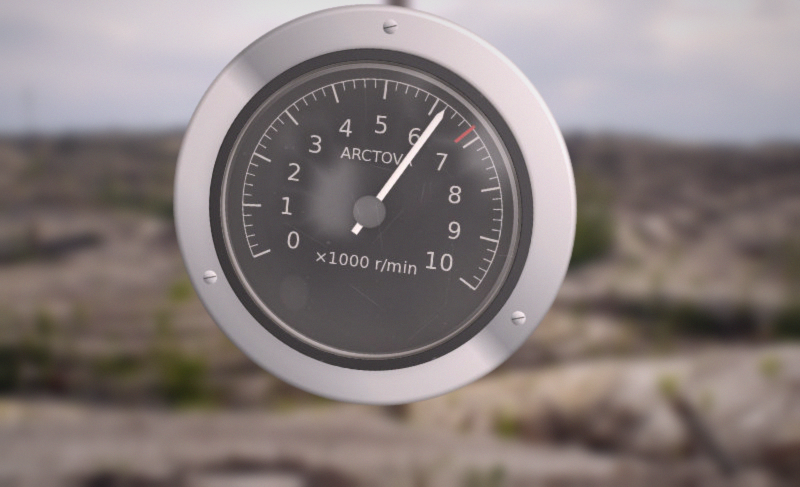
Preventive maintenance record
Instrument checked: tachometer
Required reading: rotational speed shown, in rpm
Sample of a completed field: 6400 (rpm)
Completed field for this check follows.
6200 (rpm)
